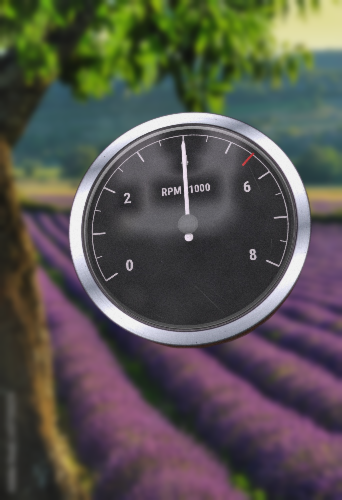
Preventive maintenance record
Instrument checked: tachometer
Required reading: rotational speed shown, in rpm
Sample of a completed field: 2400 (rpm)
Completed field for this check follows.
4000 (rpm)
